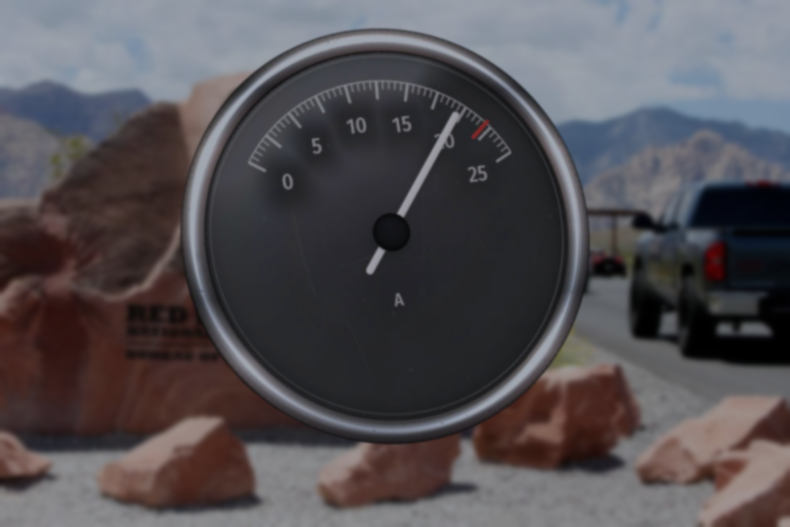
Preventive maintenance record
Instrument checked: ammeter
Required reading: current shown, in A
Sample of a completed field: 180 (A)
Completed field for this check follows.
19.5 (A)
